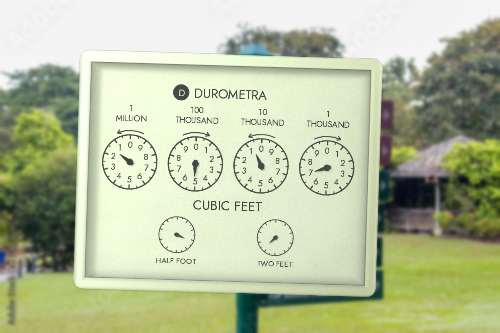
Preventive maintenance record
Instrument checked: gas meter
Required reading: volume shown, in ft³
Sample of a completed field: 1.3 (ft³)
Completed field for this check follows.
150700 (ft³)
